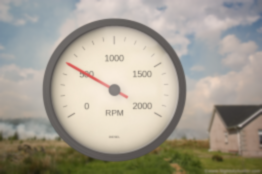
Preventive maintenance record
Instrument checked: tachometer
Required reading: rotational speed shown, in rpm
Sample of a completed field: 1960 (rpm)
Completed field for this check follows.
500 (rpm)
